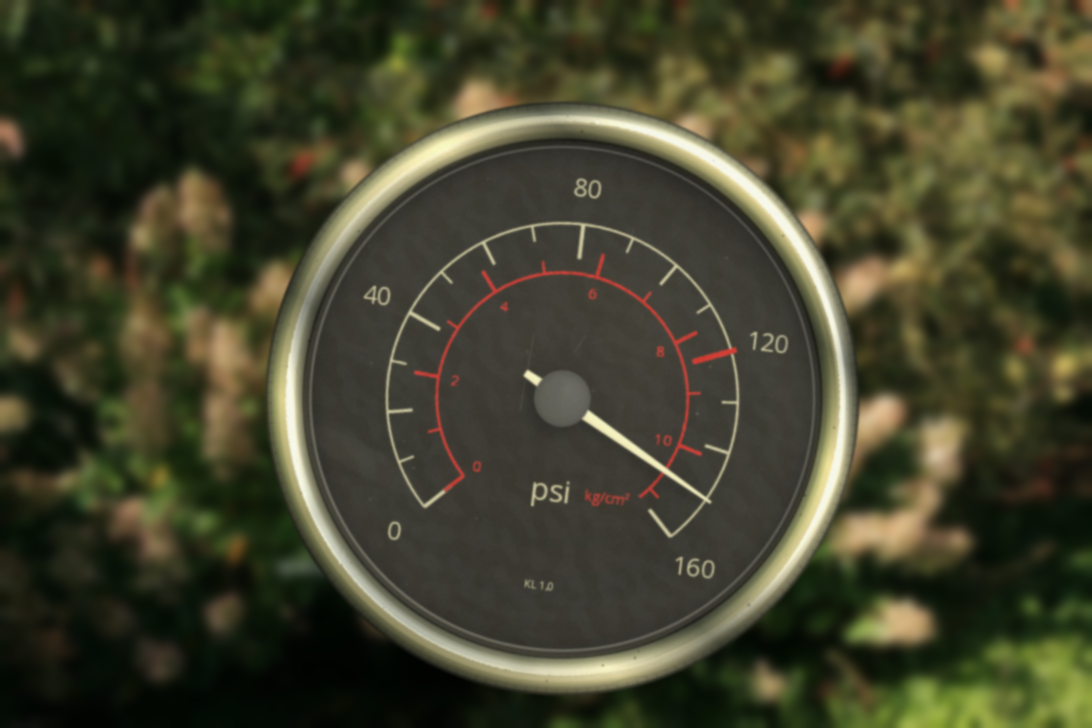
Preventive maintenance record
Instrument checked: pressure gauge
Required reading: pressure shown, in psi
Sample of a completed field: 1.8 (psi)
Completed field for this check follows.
150 (psi)
